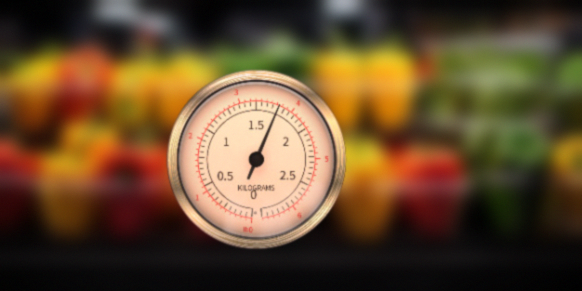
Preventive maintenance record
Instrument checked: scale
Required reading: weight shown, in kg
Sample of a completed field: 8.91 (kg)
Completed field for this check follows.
1.7 (kg)
